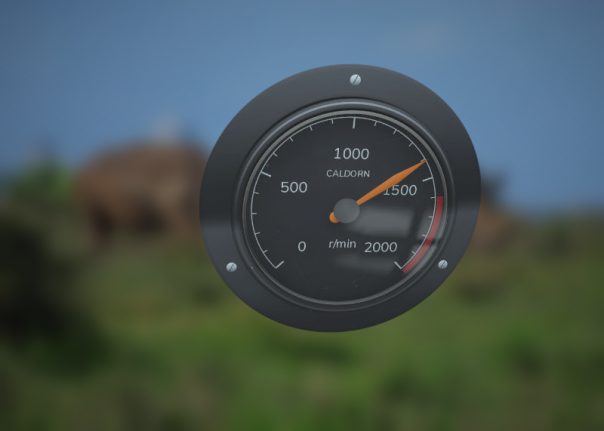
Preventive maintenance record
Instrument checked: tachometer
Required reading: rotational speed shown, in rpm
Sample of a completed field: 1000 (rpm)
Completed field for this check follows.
1400 (rpm)
